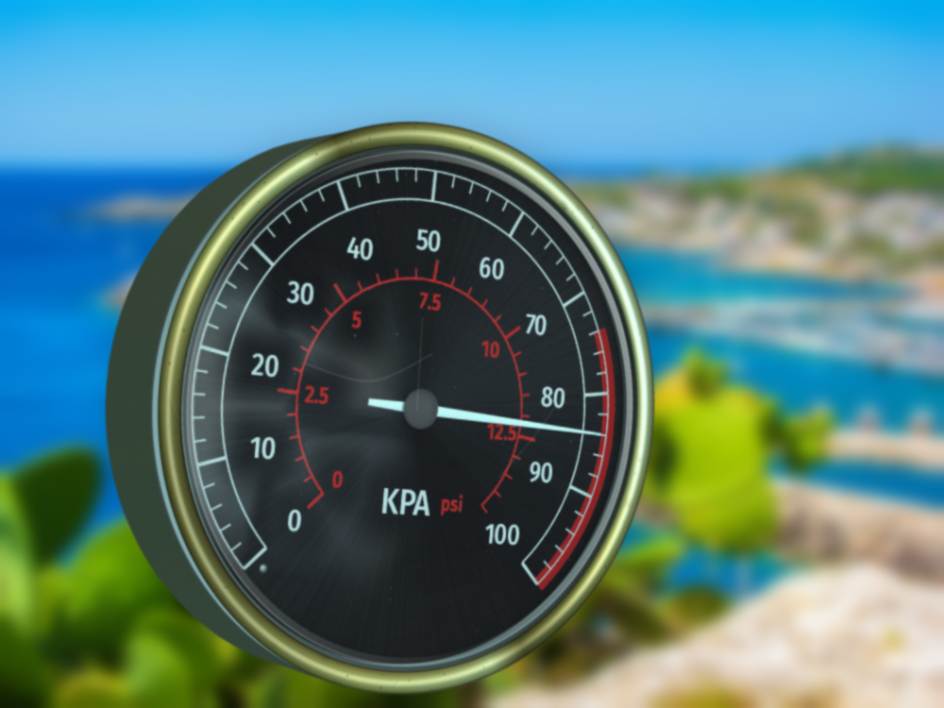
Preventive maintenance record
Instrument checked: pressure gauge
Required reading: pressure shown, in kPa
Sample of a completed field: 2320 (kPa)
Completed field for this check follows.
84 (kPa)
